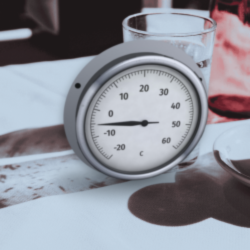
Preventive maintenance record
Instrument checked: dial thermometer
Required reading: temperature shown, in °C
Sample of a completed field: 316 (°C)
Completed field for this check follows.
-5 (°C)
